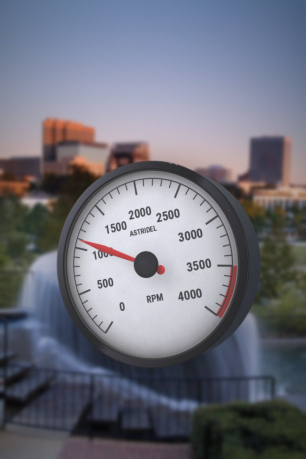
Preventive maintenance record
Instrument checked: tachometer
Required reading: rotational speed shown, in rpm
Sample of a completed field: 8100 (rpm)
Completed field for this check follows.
1100 (rpm)
